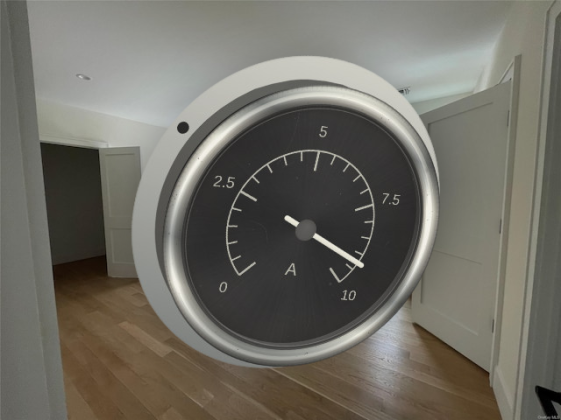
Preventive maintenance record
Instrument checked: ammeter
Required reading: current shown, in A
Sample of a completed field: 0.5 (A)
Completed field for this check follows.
9.25 (A)
